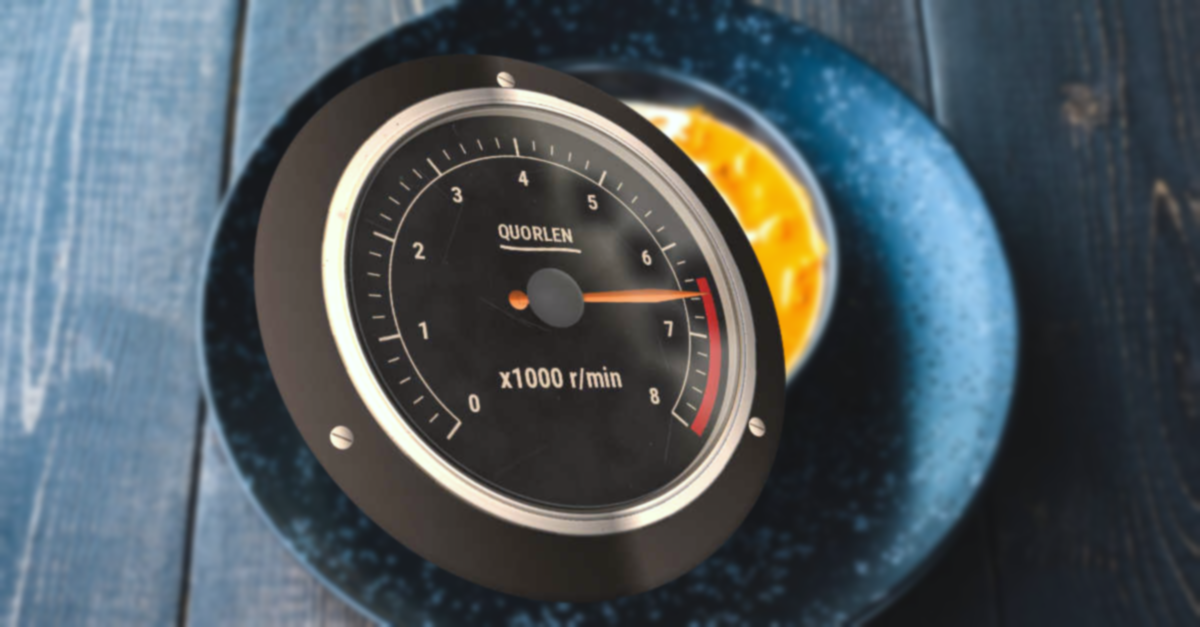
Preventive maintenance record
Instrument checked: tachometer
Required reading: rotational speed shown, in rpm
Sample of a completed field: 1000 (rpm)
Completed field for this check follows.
6600 (rpm)
